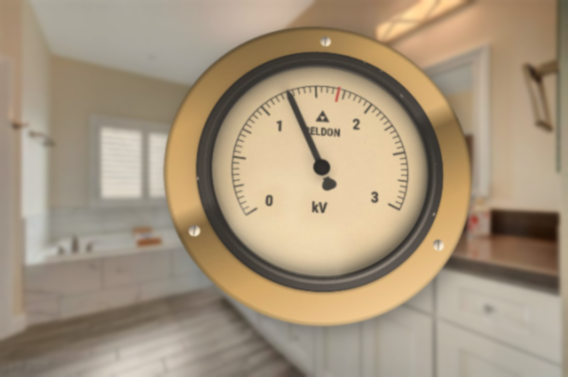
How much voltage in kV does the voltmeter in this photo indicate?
1.25 kV
